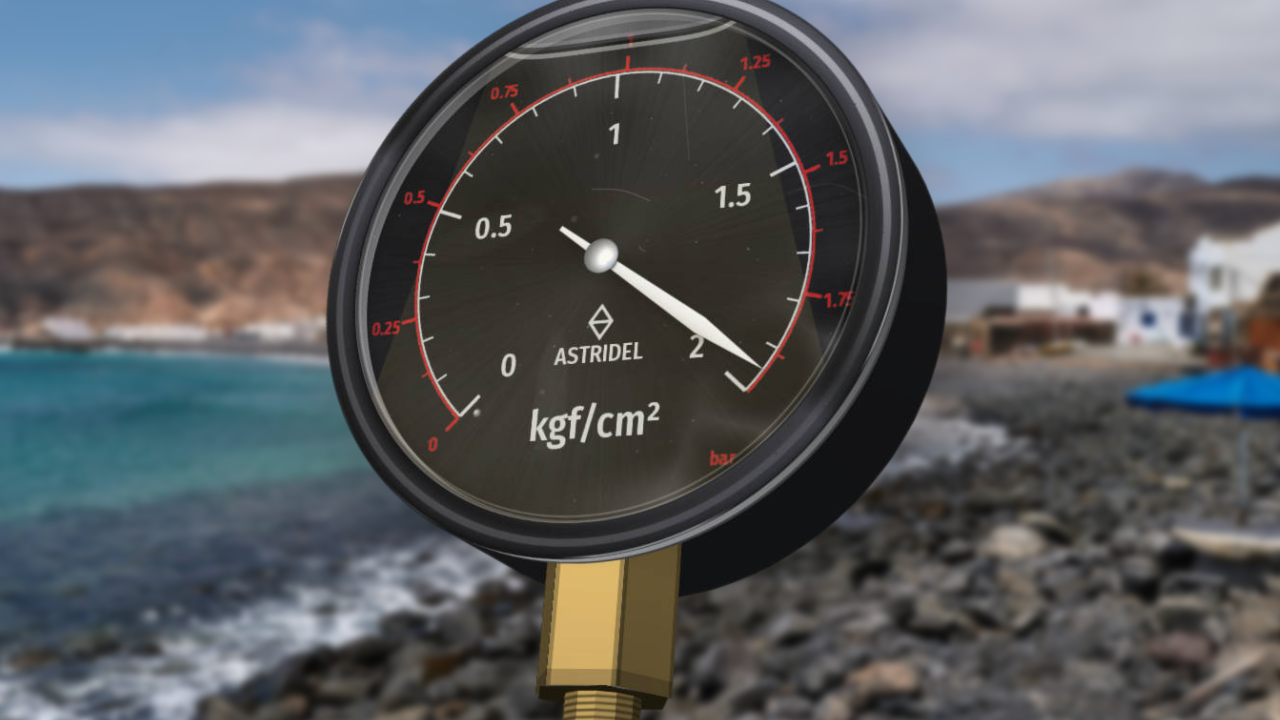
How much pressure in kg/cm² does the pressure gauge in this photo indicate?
1.95 kg/cm²
